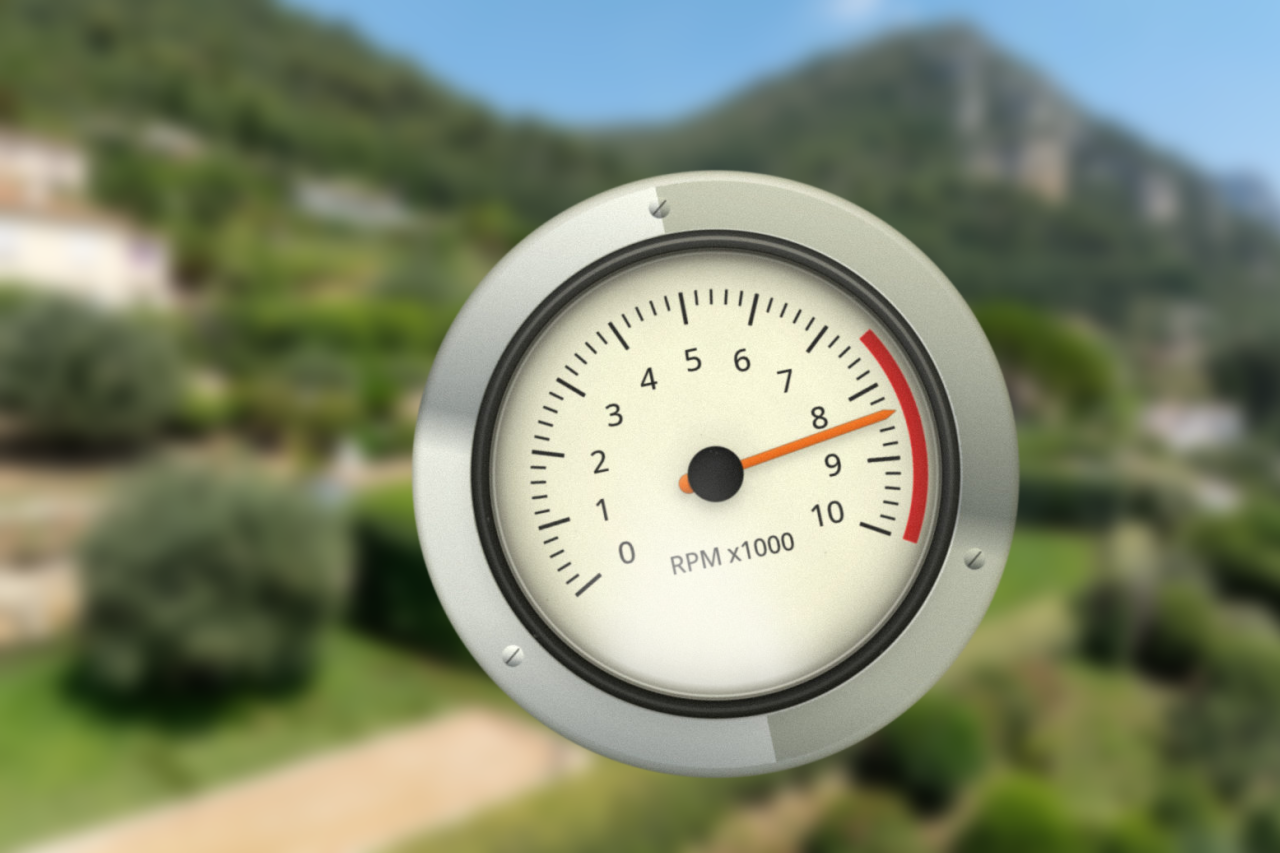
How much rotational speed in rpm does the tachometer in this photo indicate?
8400 rpm
